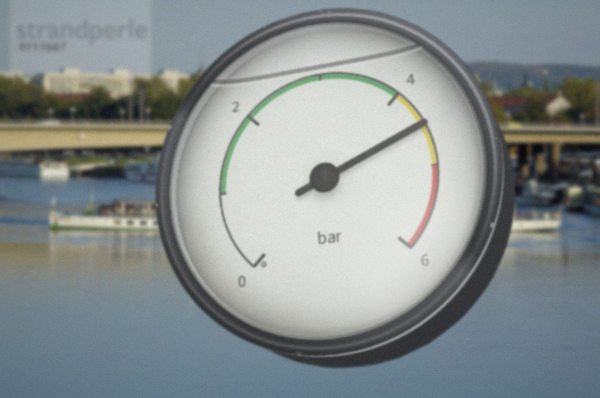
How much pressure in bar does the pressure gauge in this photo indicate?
4.5 bar
